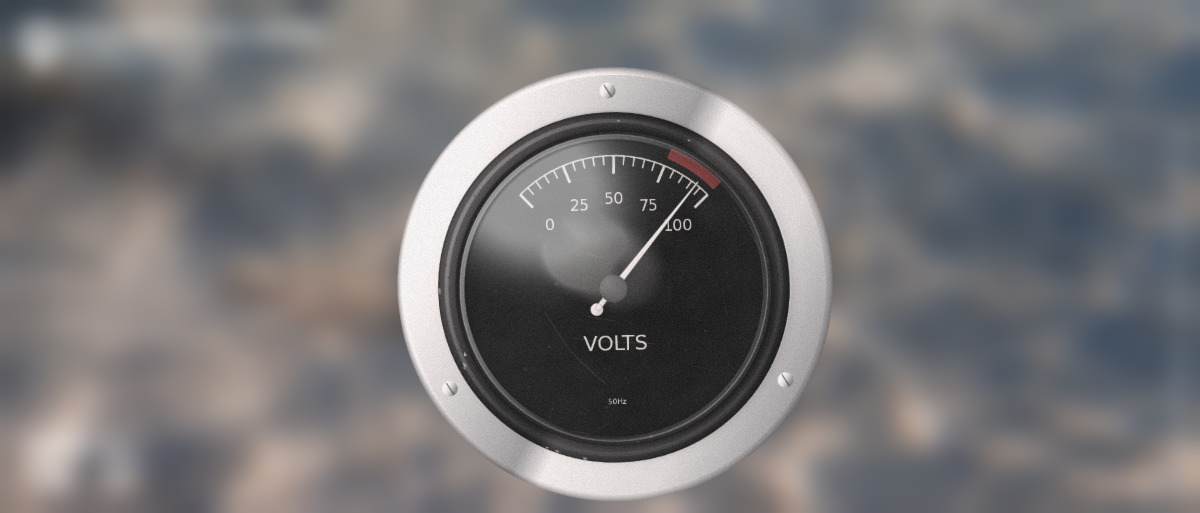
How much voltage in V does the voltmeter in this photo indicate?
92.5 V
